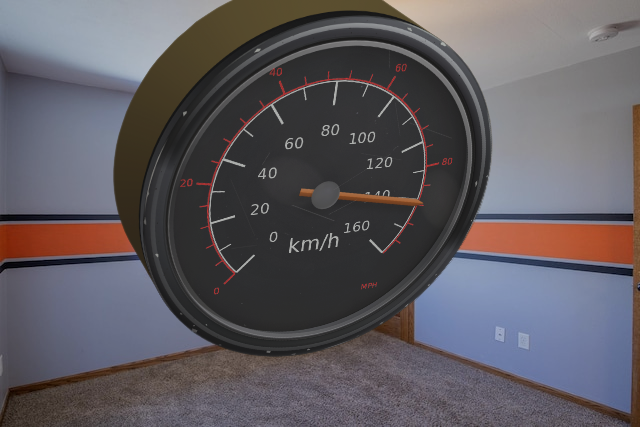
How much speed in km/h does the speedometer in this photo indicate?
140 km/h
